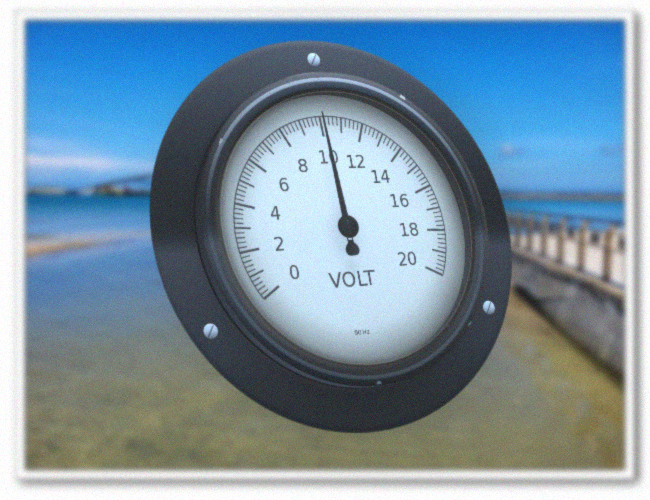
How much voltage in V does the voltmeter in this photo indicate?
10 V
